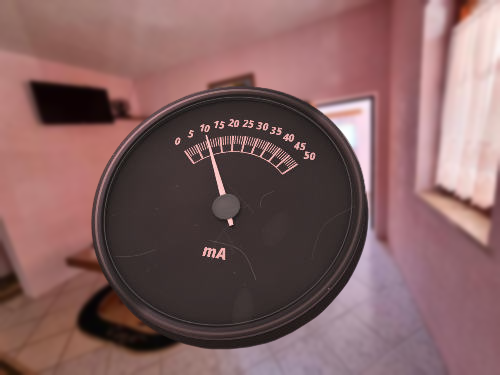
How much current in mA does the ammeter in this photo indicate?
10 mA
